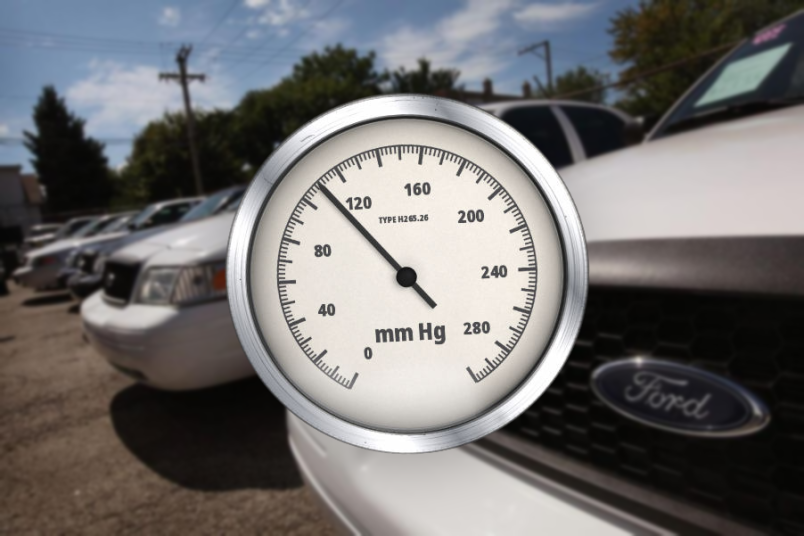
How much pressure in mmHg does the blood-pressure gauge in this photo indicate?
110 mmHg
